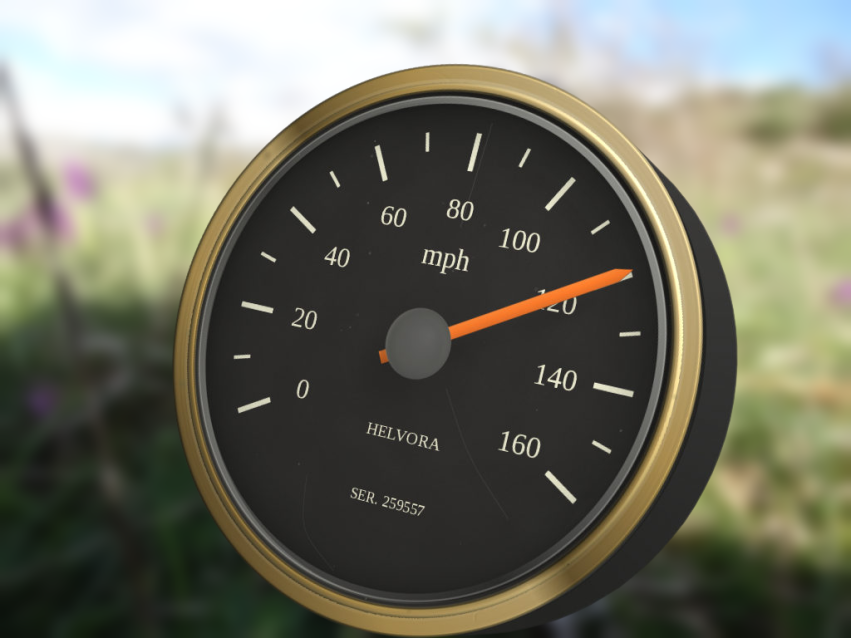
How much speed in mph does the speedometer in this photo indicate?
120 mph
